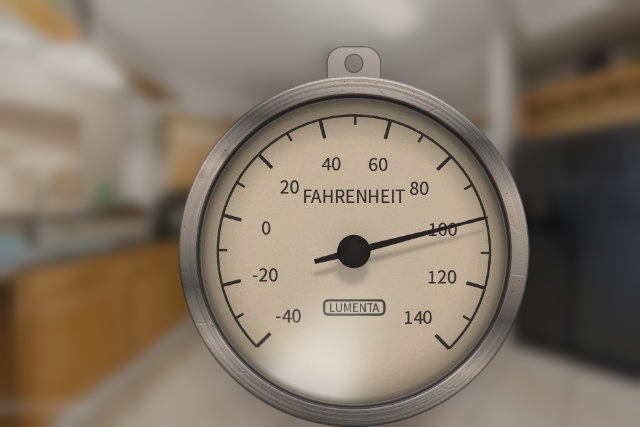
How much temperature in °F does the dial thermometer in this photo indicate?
100 °F
